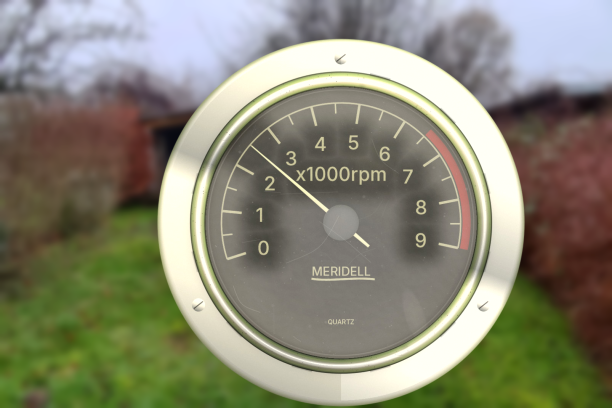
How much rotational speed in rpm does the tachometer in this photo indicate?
2500 rpm
